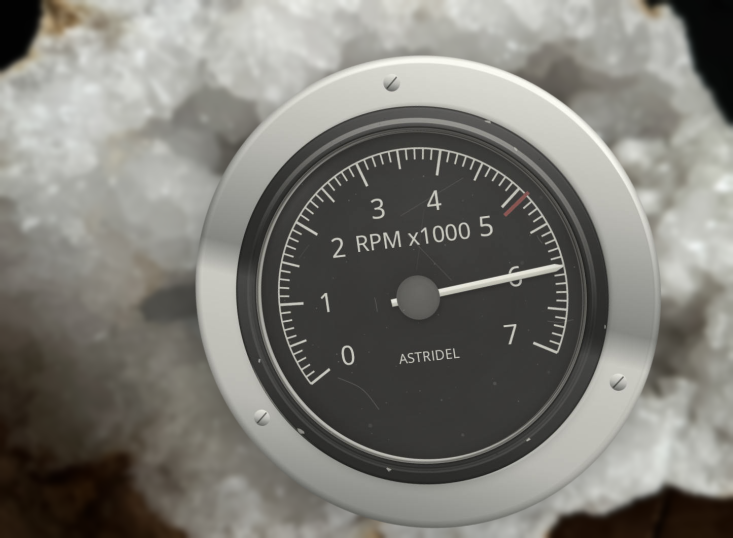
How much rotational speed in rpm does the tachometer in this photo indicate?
6000 rpm
